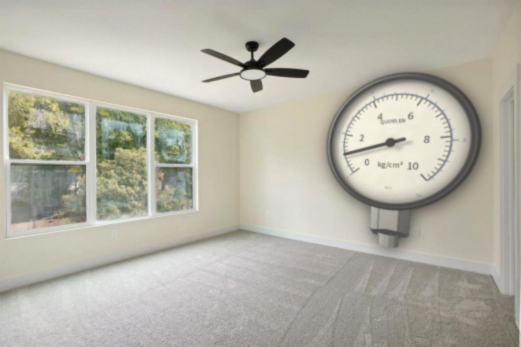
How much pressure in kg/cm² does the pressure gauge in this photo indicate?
1 kg/cm²
